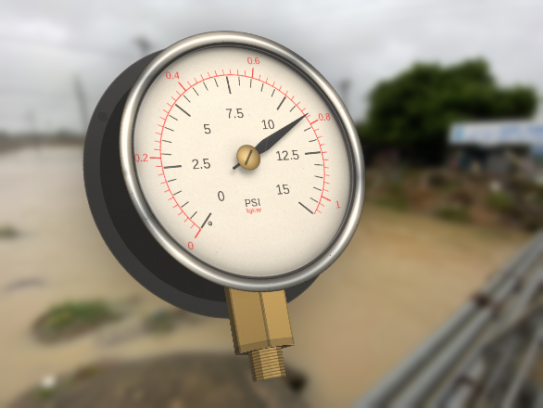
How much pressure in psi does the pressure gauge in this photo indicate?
11 psi
